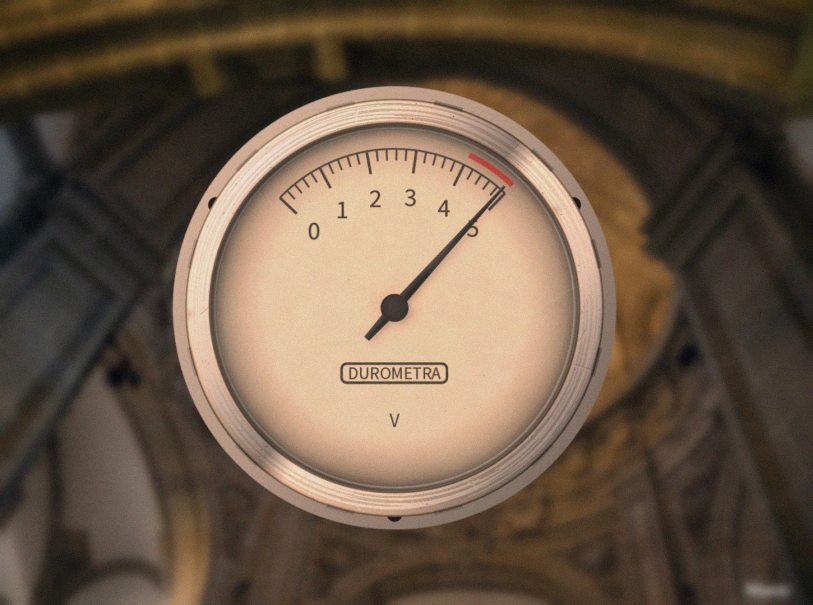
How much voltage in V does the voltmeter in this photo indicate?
4.9 V
